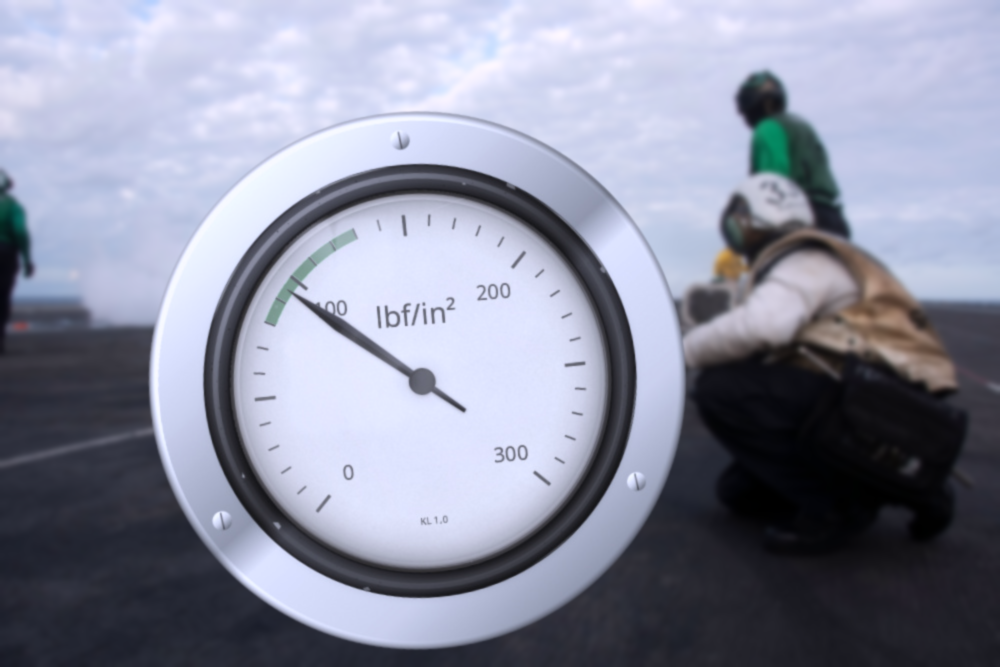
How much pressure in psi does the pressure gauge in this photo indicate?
95 psi
